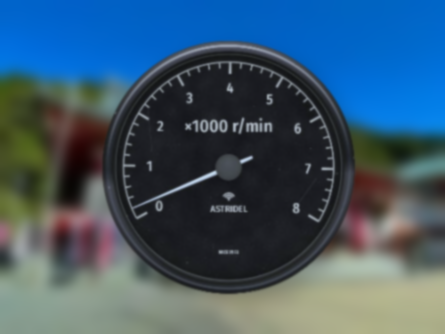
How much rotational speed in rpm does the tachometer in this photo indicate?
200 rpm
